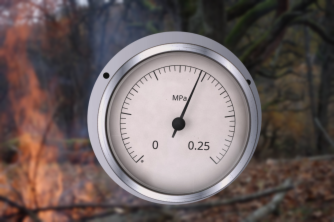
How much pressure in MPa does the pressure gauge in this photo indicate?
0.145 MPa
